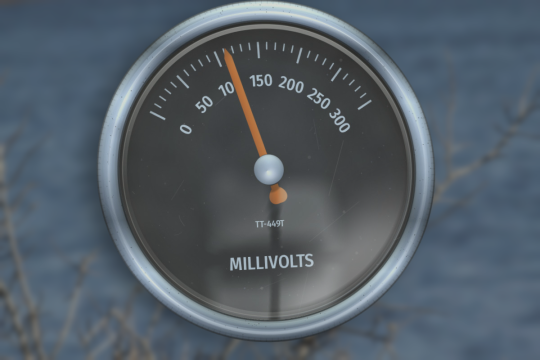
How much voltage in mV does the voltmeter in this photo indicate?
110 mV
